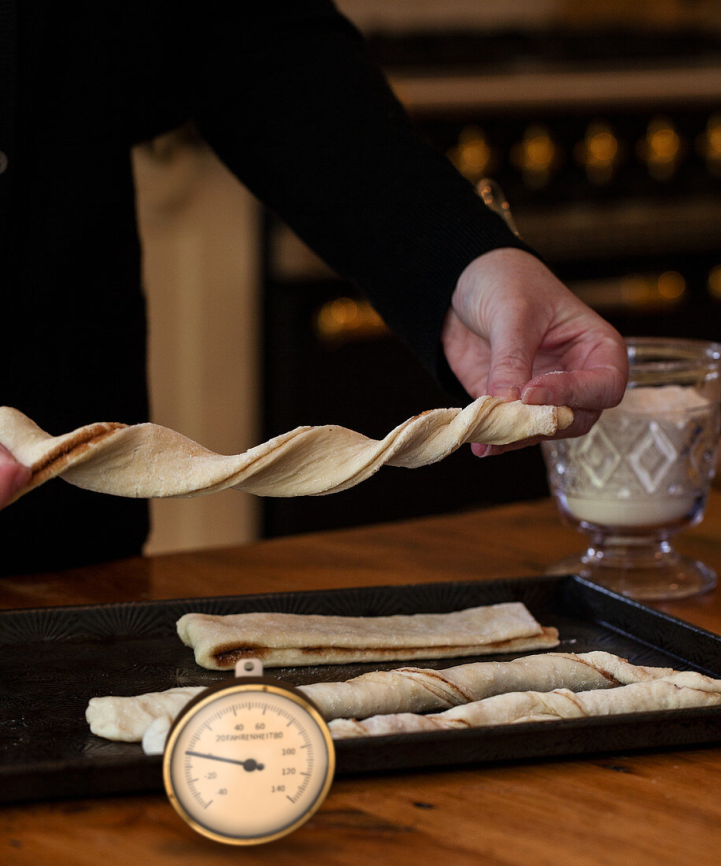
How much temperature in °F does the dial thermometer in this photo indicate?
0 °F
